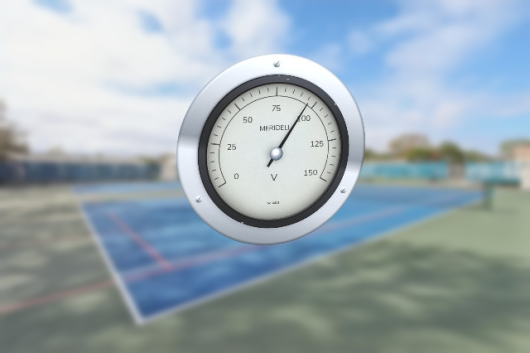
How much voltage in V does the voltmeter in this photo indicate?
95 V
